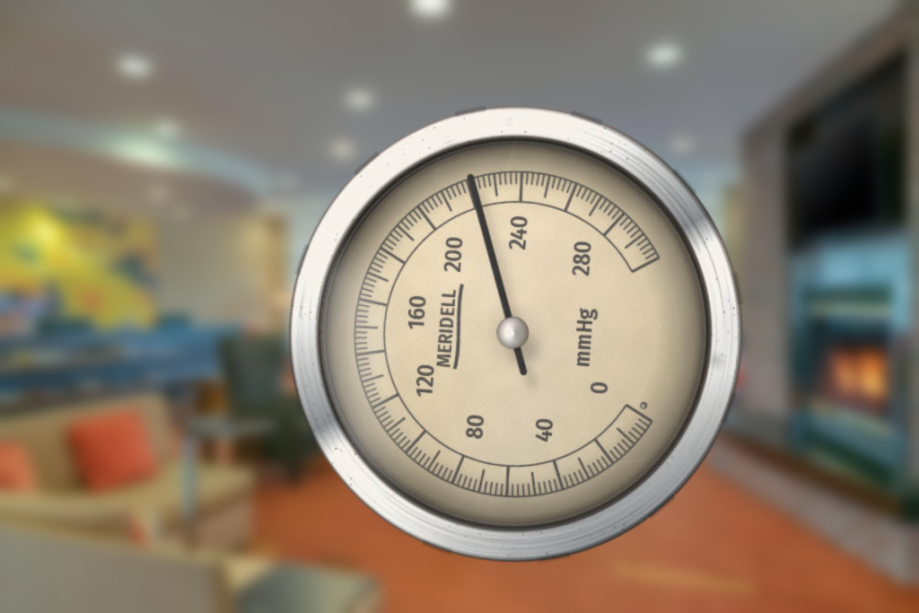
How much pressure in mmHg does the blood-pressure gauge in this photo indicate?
222 mmHg
